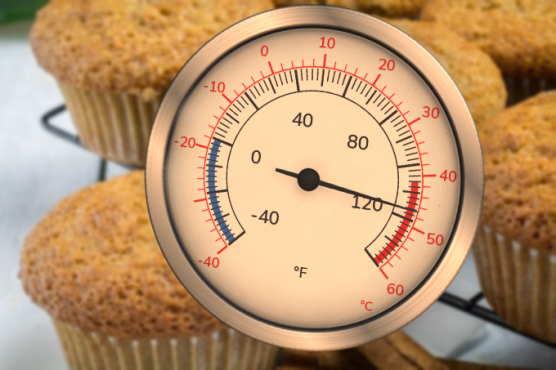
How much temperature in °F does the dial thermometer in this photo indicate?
116 °F
